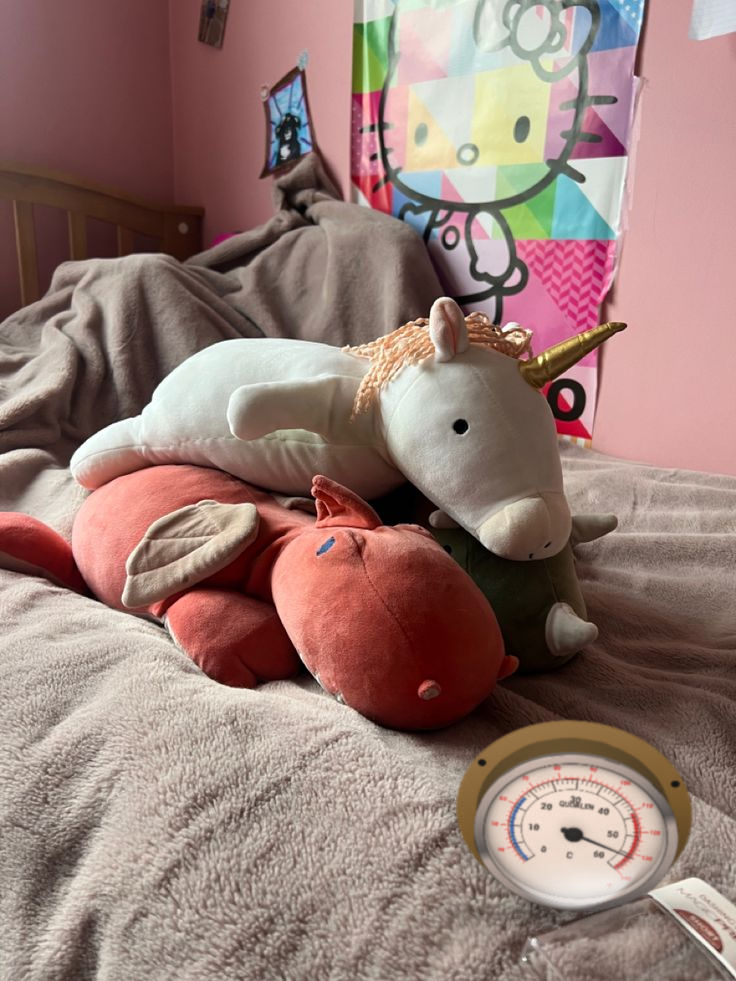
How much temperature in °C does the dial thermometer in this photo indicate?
55 °C
